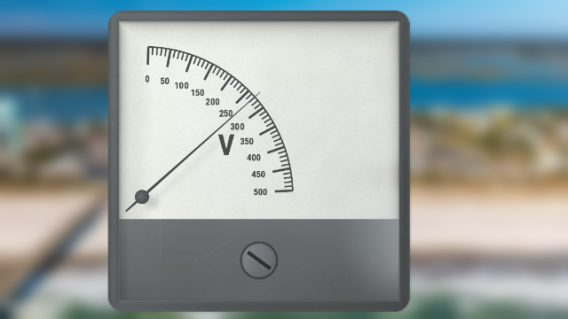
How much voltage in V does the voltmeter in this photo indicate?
270 V
